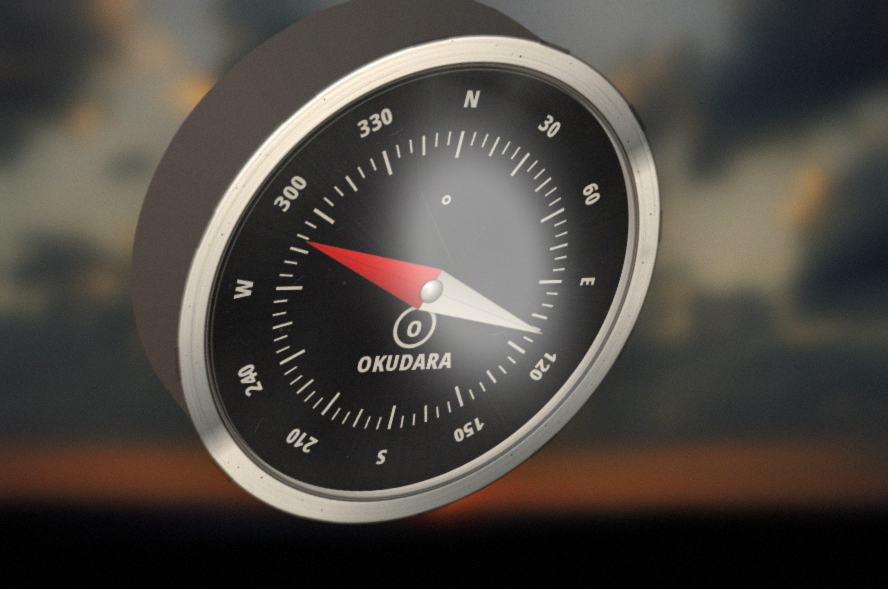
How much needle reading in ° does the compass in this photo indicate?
290 °
